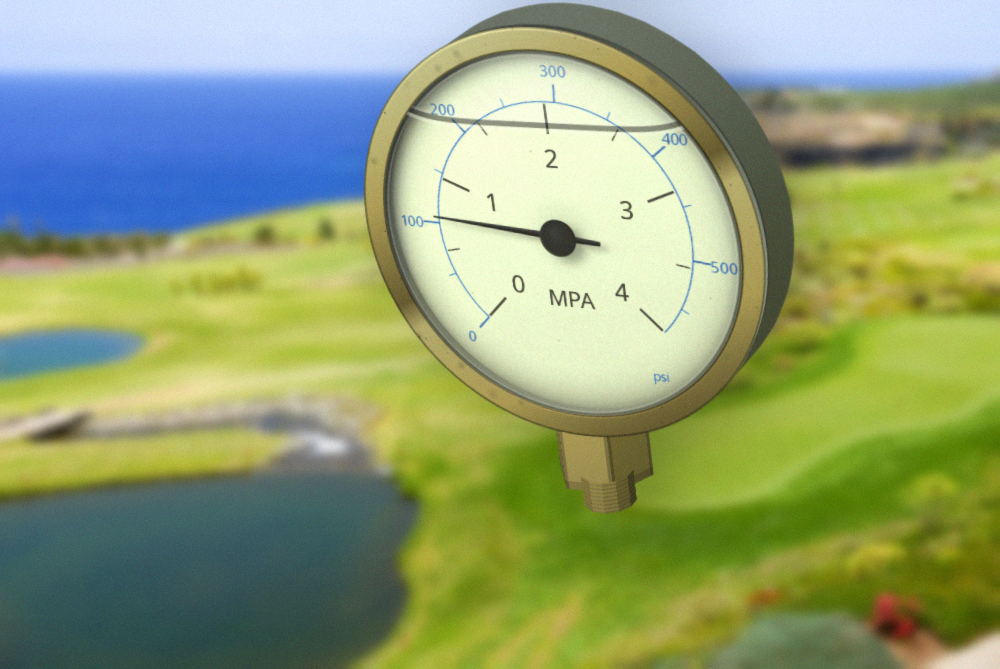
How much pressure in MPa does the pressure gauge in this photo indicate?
0.75 MPa
